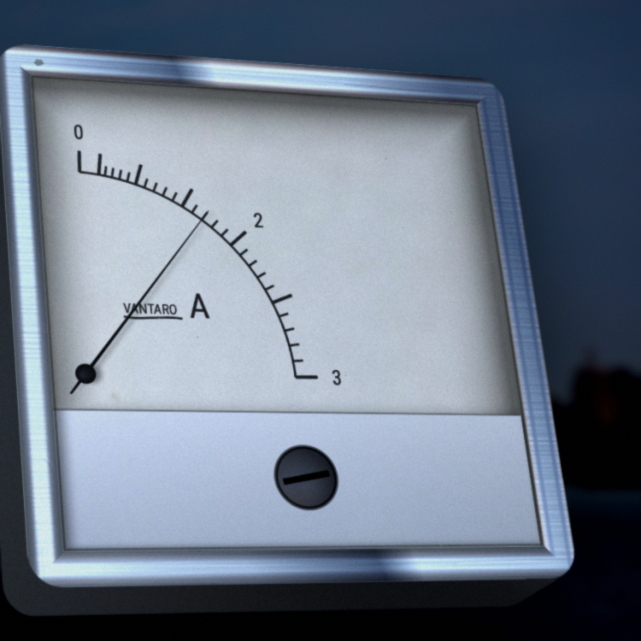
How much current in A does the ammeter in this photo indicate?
1.7 A
